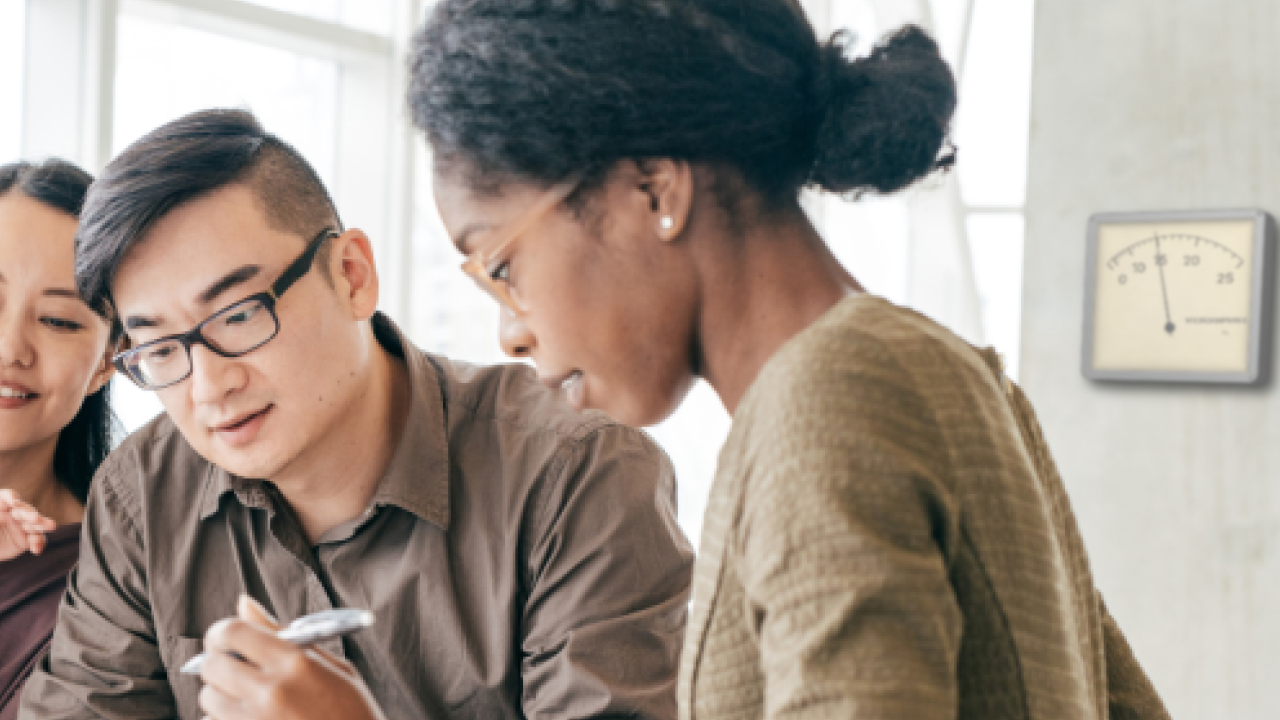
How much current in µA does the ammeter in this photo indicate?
15 µA
